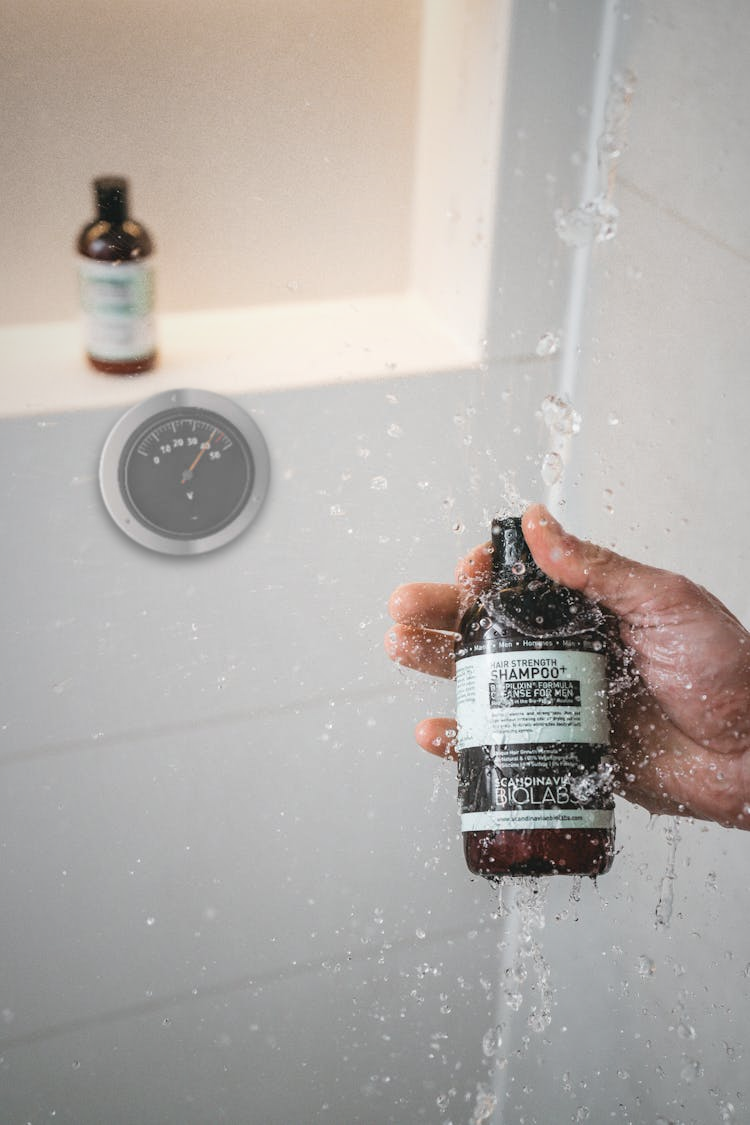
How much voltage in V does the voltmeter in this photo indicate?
40 V
